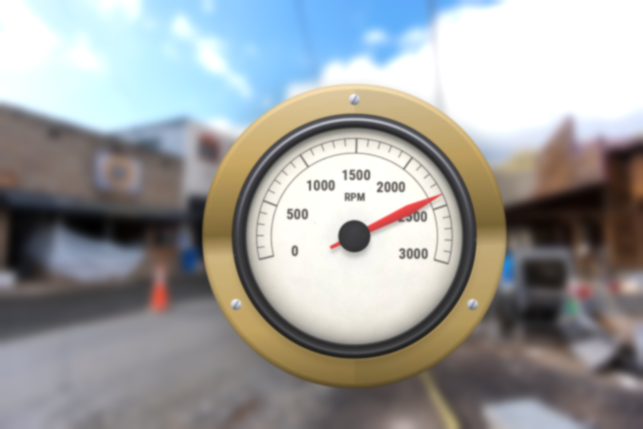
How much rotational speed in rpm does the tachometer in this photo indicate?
2400 rpm
